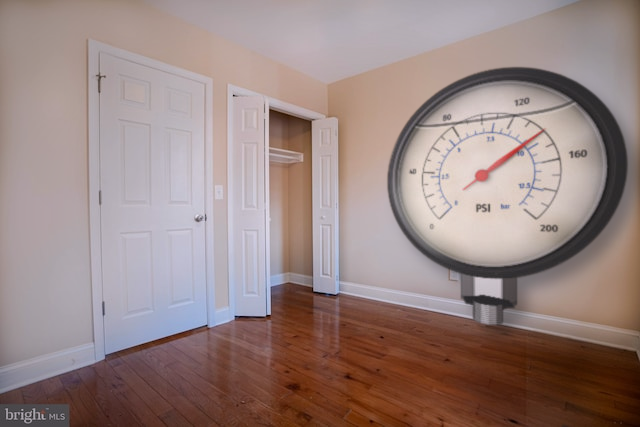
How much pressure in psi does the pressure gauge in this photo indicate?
140 psi
